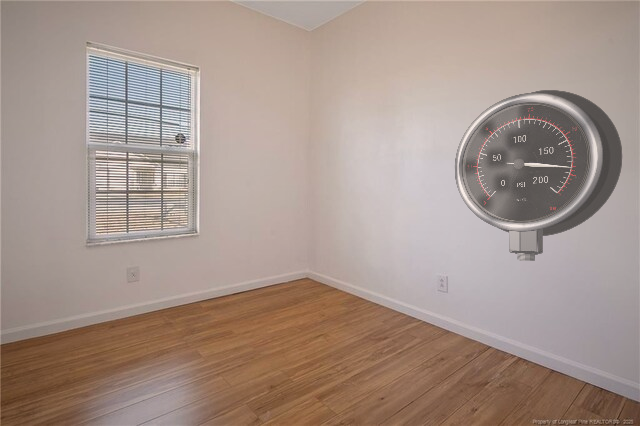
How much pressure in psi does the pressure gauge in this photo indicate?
175 psi
